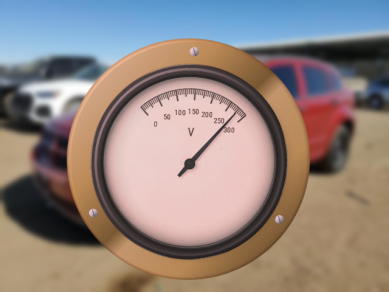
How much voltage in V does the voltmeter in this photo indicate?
275 V
